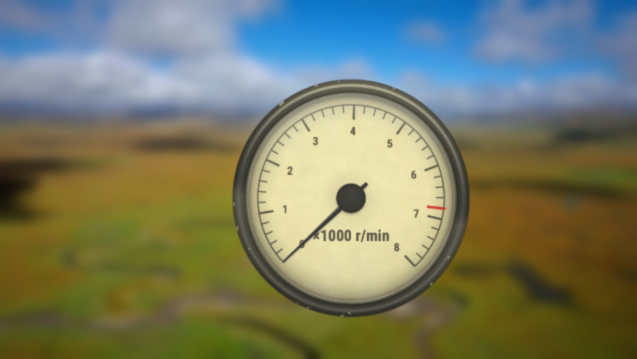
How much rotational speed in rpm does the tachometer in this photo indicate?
0 rpm
